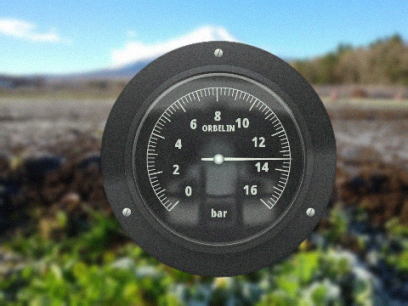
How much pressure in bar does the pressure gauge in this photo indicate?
13.4 bar
